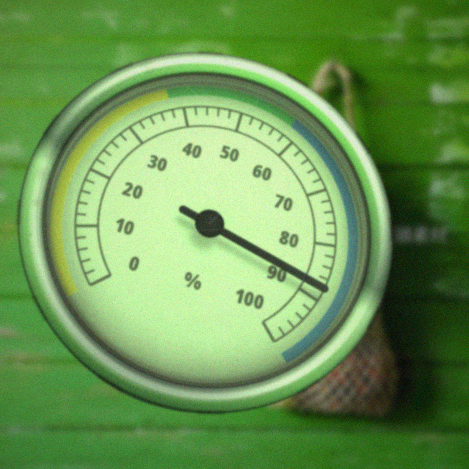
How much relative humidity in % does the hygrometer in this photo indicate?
88 %
